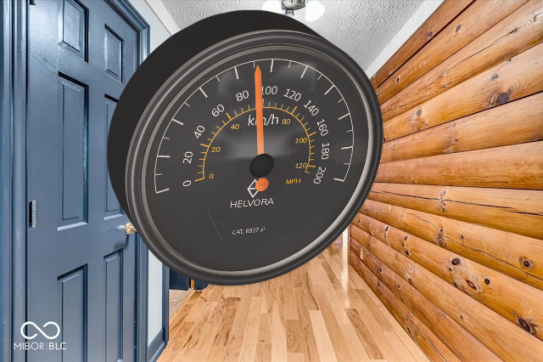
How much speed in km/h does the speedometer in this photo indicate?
90 km/h
